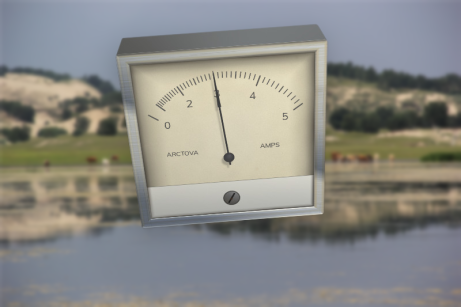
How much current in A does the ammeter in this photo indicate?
3 A
